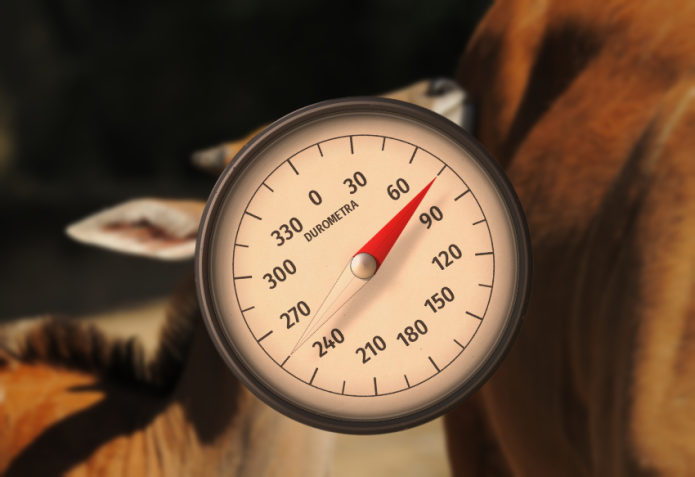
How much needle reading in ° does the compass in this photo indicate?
75 °
